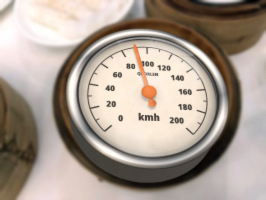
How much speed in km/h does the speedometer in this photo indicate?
90 km/h
